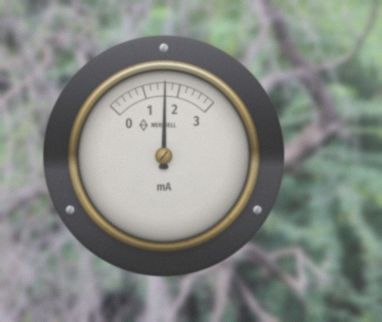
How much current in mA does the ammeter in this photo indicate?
1.6 mA
